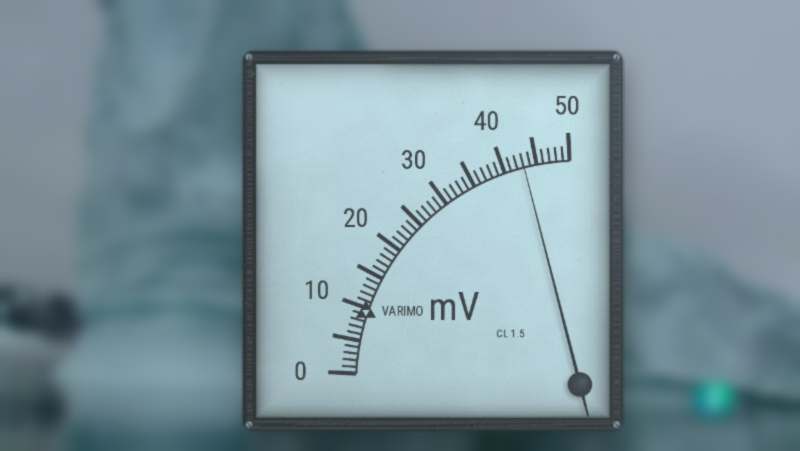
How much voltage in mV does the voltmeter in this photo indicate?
43 mV
